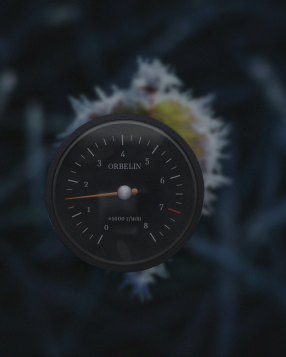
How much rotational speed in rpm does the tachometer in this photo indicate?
1500 rpm
